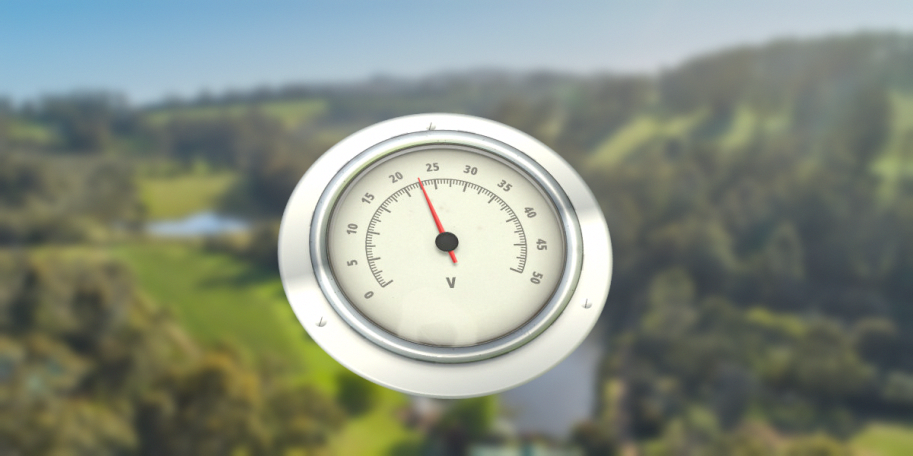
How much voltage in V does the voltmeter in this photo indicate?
22.5 V
